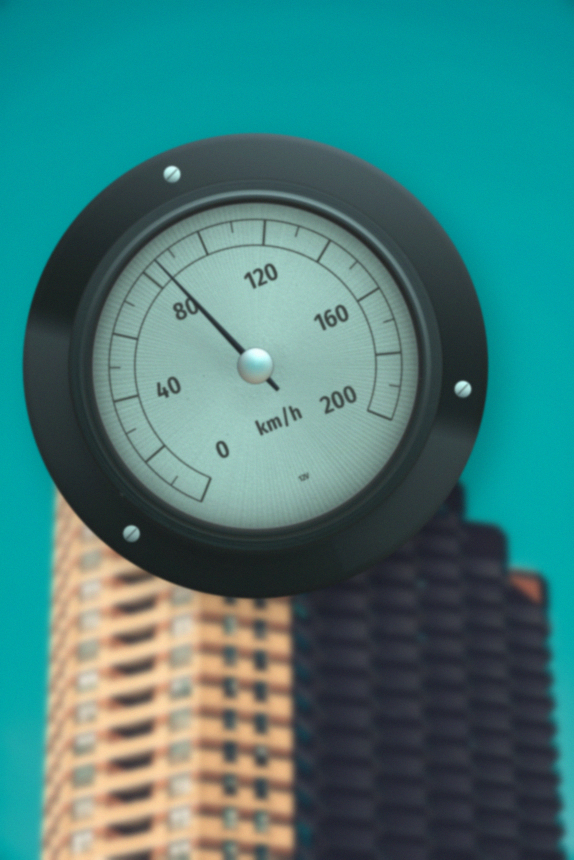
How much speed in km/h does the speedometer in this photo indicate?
85 km/h
